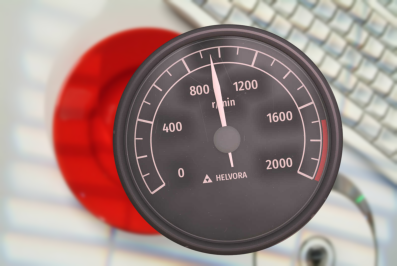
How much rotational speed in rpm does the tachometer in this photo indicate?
950 rpm
